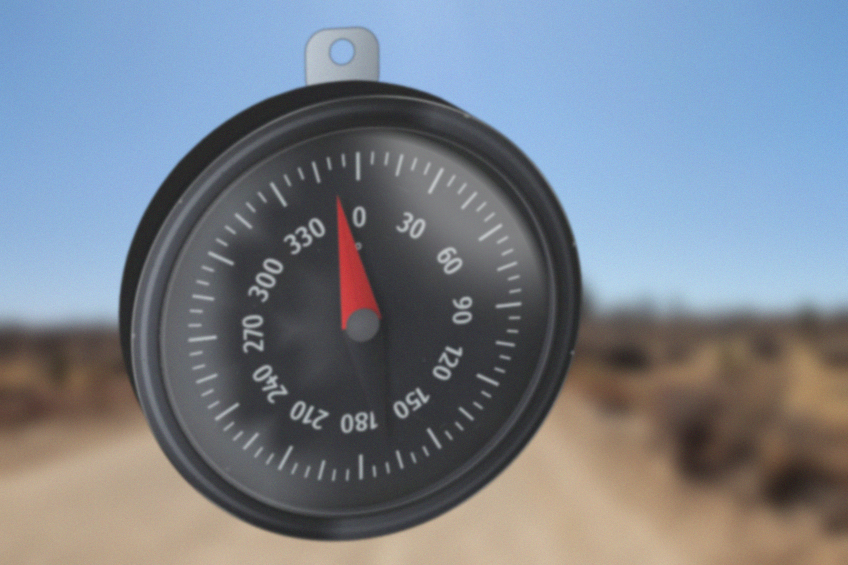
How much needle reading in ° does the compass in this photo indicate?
350 °
